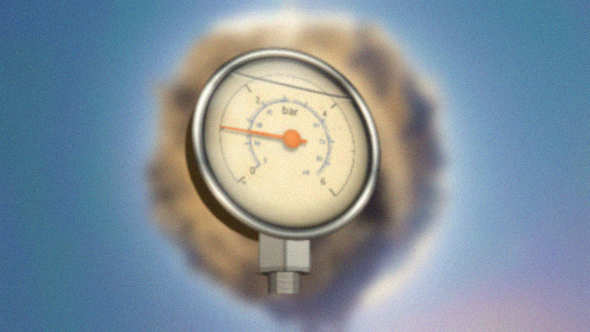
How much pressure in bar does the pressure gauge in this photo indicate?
1 bar
